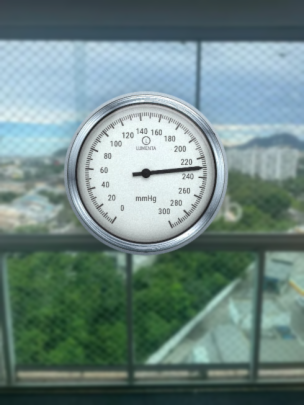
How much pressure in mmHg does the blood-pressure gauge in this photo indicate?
230 mmHg
